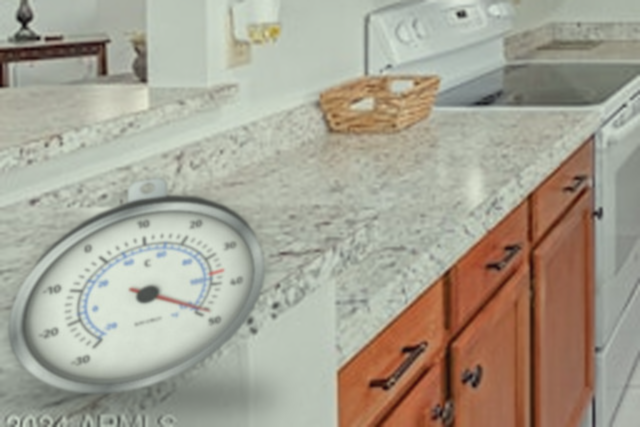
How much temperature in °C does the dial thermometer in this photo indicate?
48 °C
